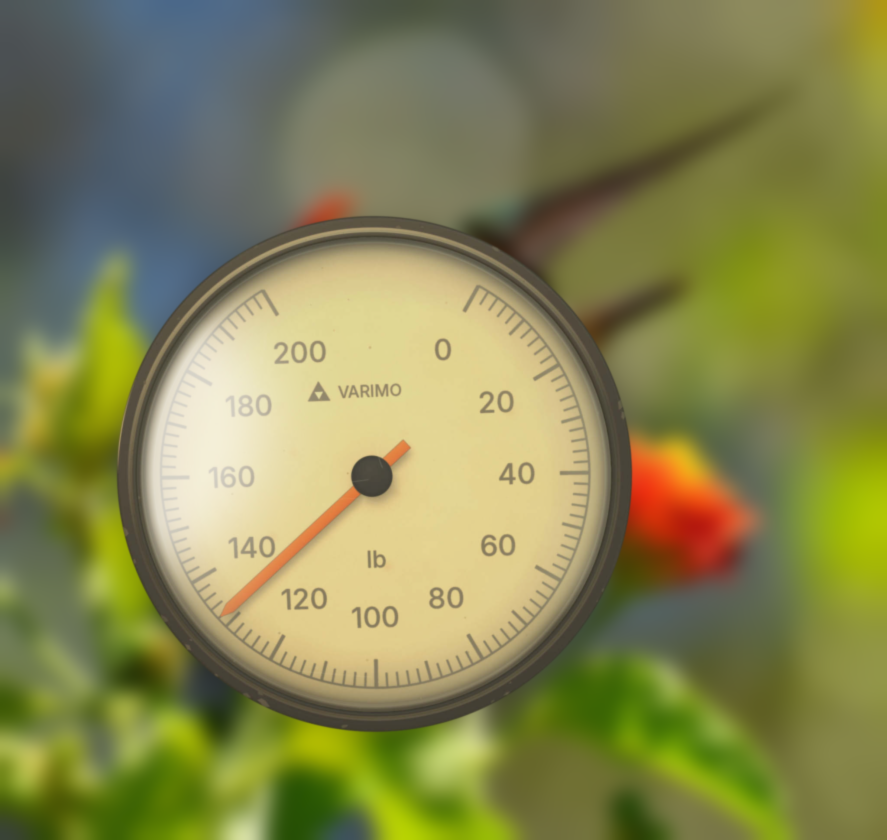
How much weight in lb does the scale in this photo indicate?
132 lb
